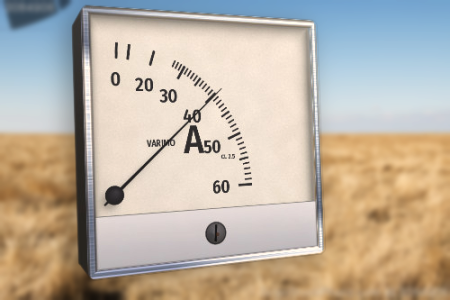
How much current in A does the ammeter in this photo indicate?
40 A
